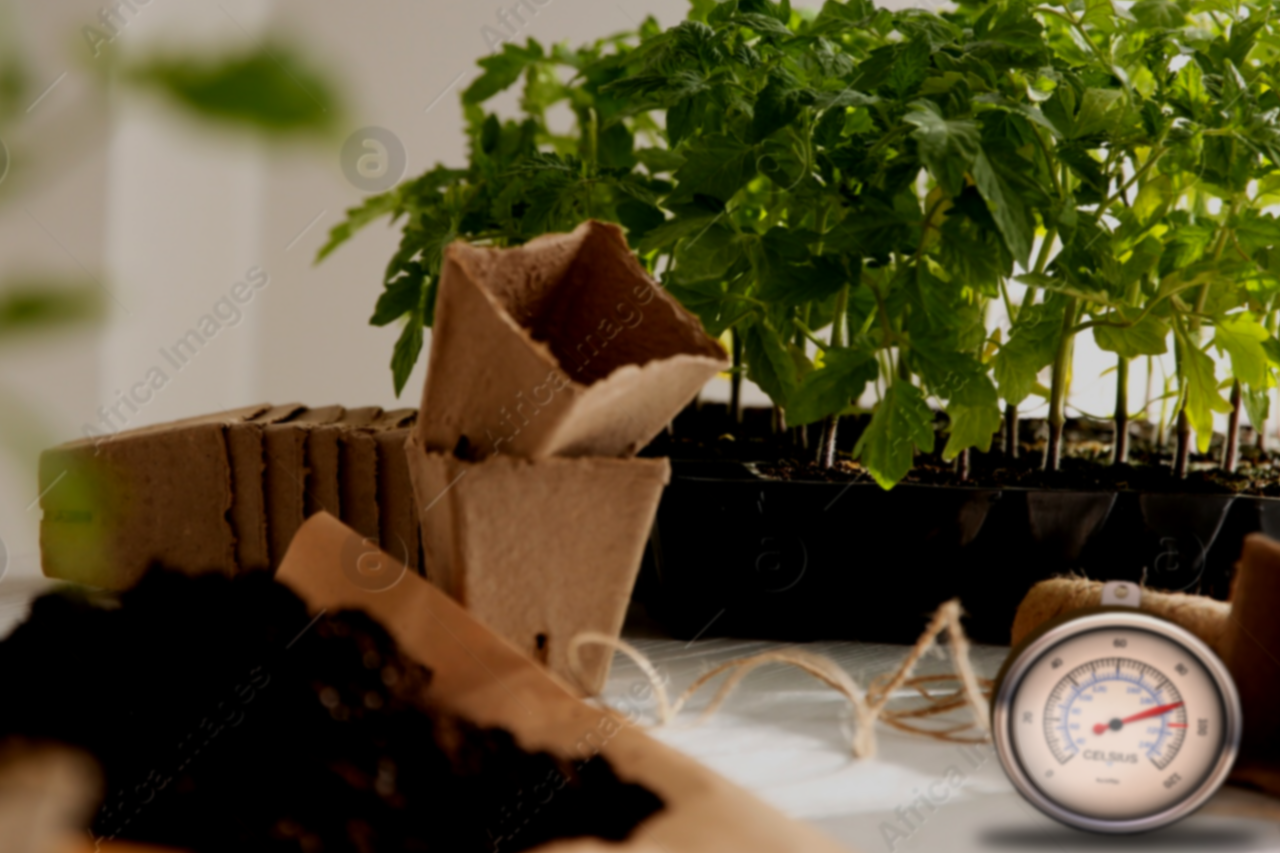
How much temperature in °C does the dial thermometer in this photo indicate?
90 °C
